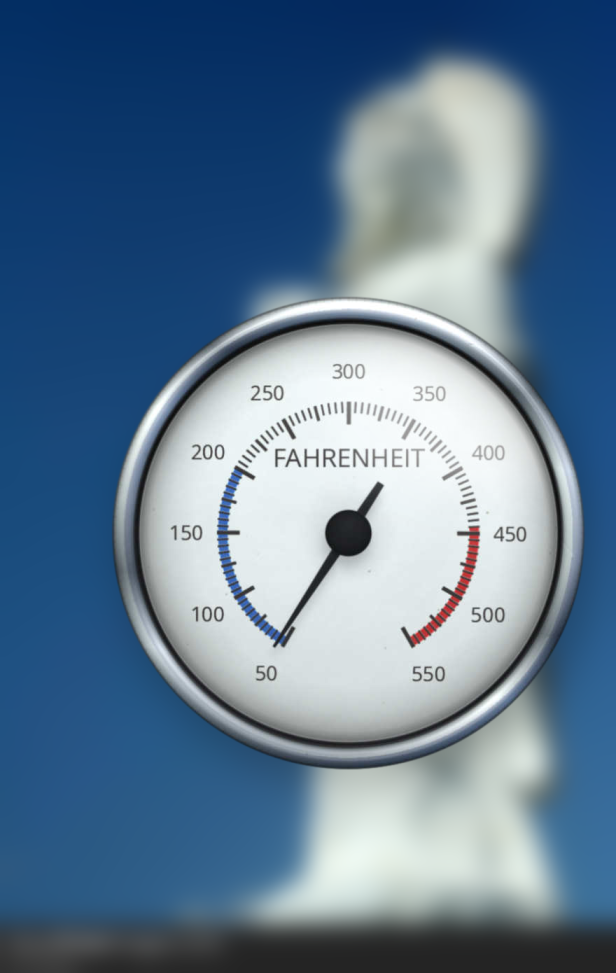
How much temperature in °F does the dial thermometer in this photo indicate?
55 °F
